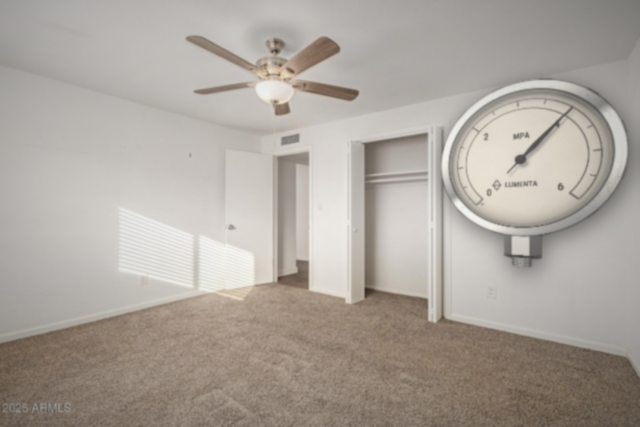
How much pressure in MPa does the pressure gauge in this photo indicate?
4 MPa
